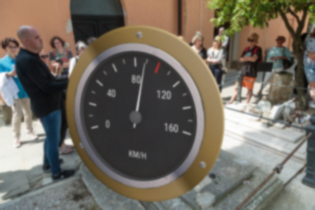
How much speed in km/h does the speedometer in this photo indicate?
90 km/h
